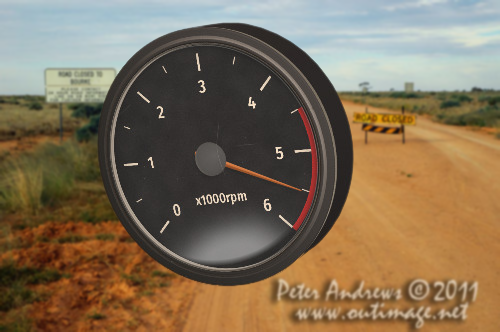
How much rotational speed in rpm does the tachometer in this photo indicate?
5500 rpm
